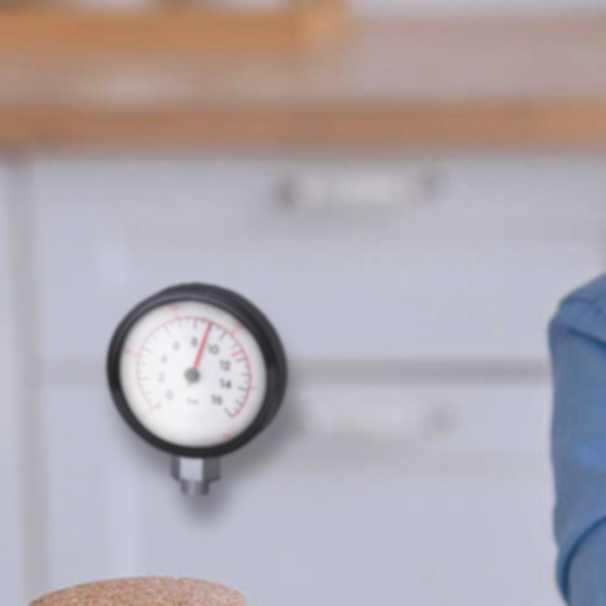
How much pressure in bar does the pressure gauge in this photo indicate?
9 bar
